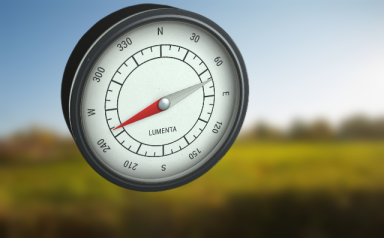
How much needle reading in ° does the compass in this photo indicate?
250 °
